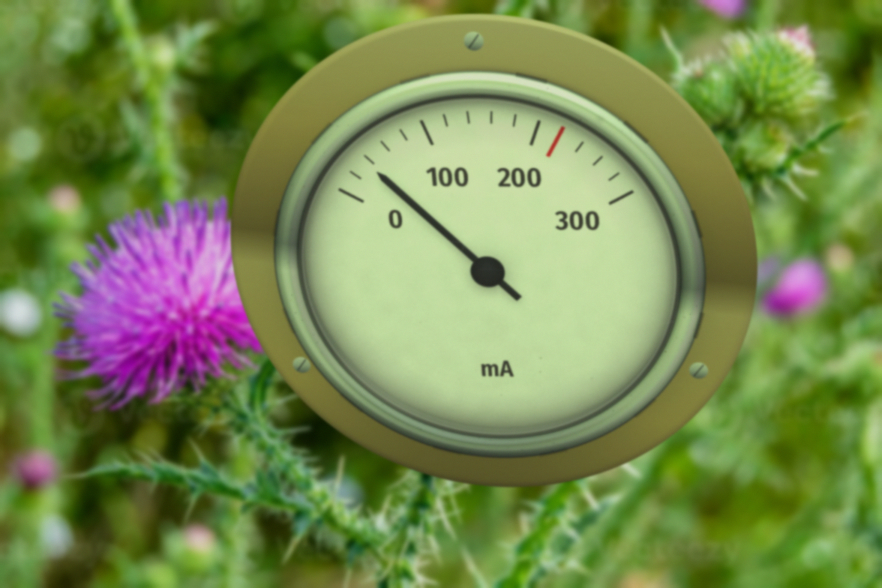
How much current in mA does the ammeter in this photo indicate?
40 mA
